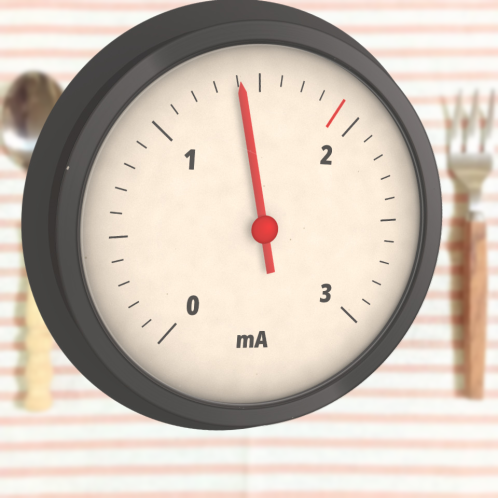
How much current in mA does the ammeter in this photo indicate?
1.4 mA
